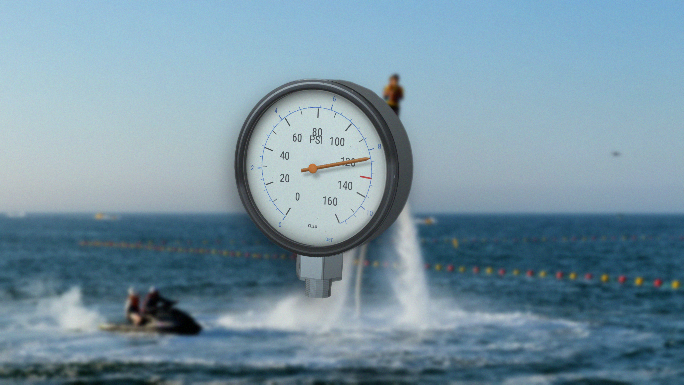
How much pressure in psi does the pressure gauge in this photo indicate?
120 psi
